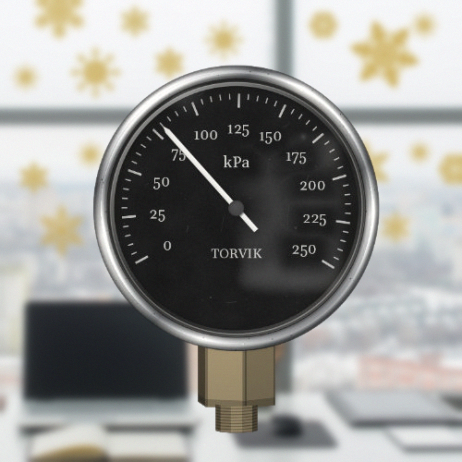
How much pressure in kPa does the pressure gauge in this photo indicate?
80 kPa
